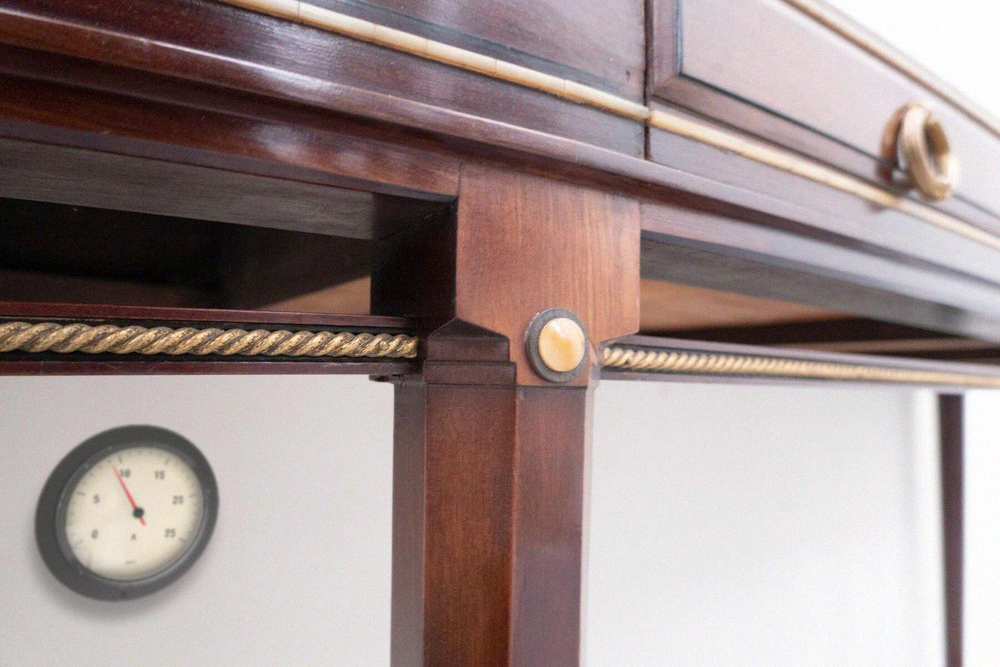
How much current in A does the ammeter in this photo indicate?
9 A
